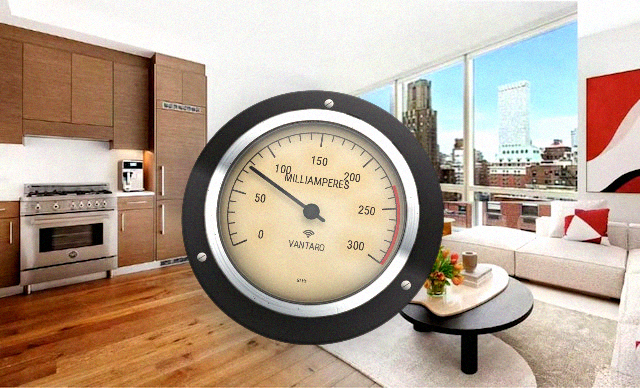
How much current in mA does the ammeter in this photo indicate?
75 mA
